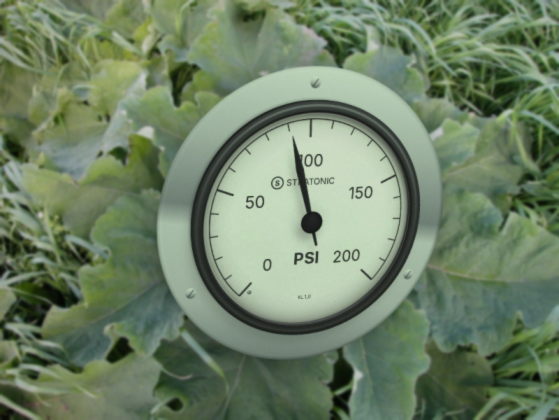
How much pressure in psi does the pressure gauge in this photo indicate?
90 psi
